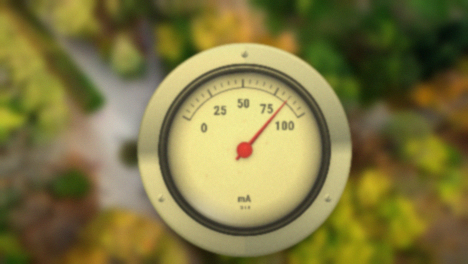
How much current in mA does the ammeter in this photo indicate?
85 mA
